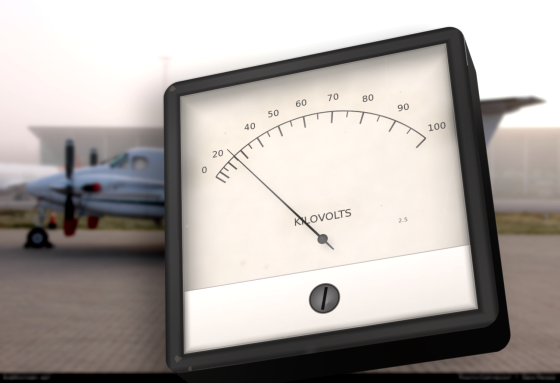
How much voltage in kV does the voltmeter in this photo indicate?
25 kV
